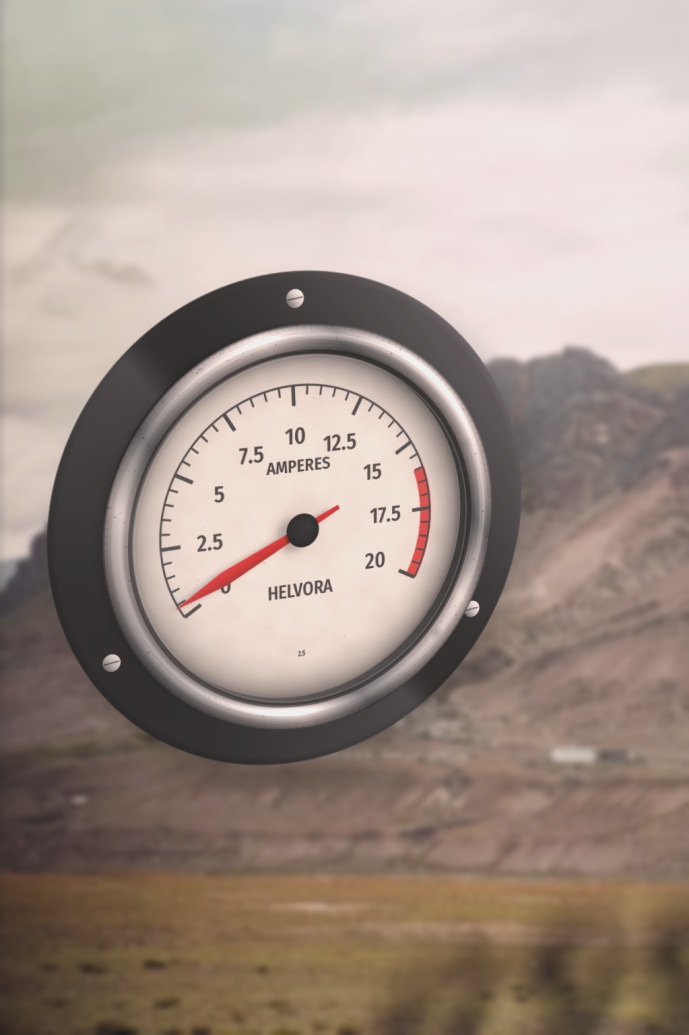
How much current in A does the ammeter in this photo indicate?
0.5 A
